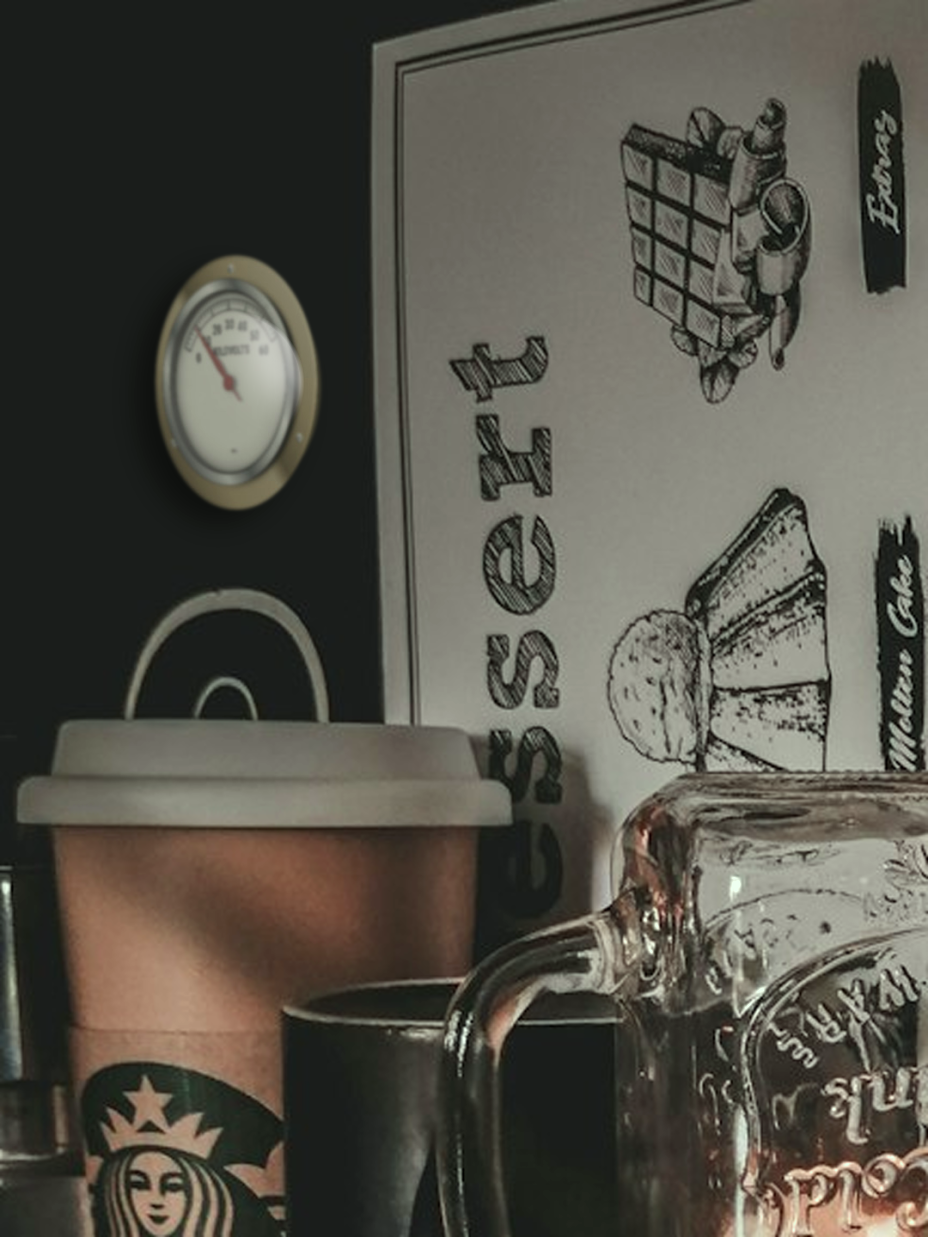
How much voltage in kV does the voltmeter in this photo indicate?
10 kV
